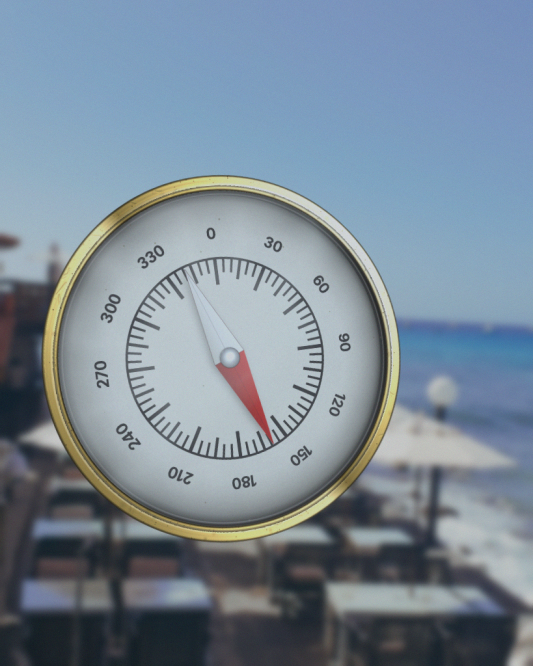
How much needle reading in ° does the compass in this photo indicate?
160 °
